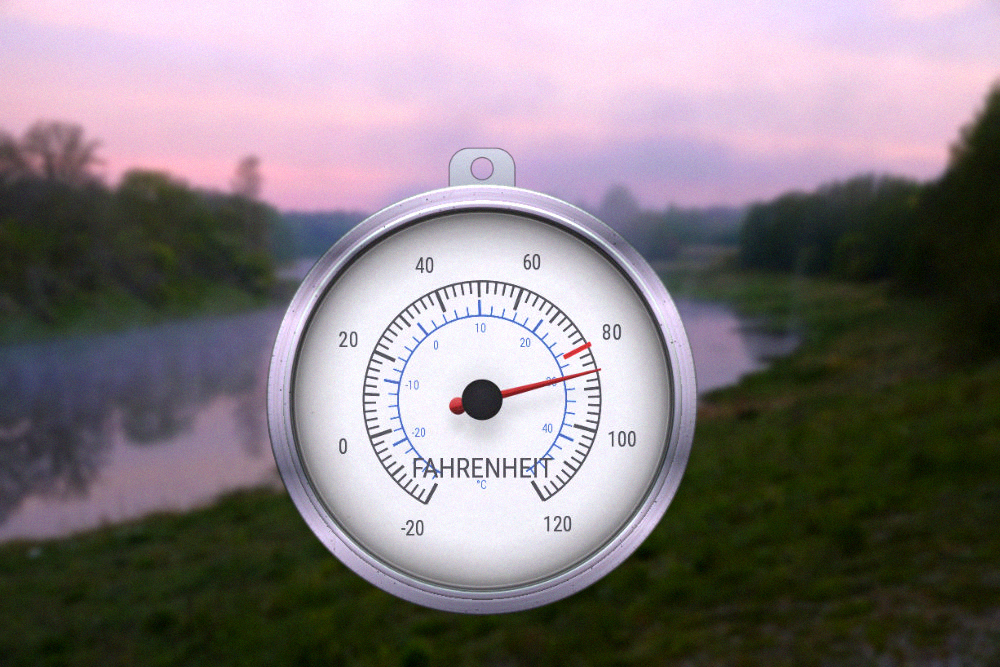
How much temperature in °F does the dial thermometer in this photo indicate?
86 °F
